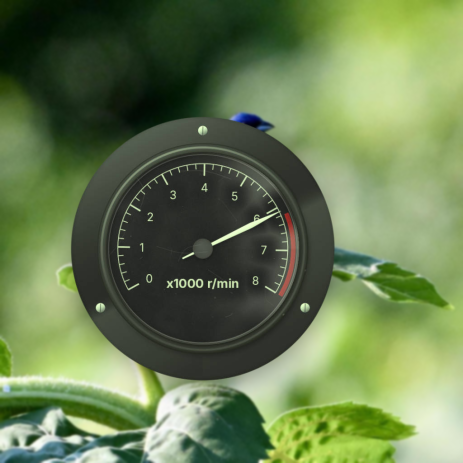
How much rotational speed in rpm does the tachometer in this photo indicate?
6100 rpm
